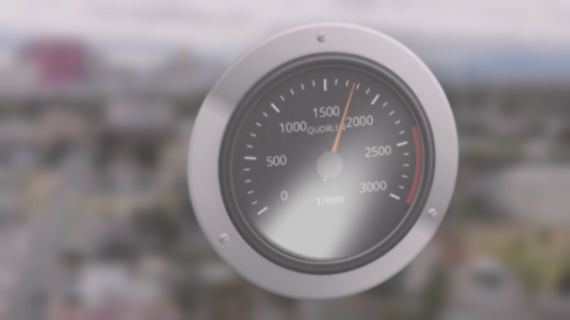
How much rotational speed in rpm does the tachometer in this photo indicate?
1750 rpm
